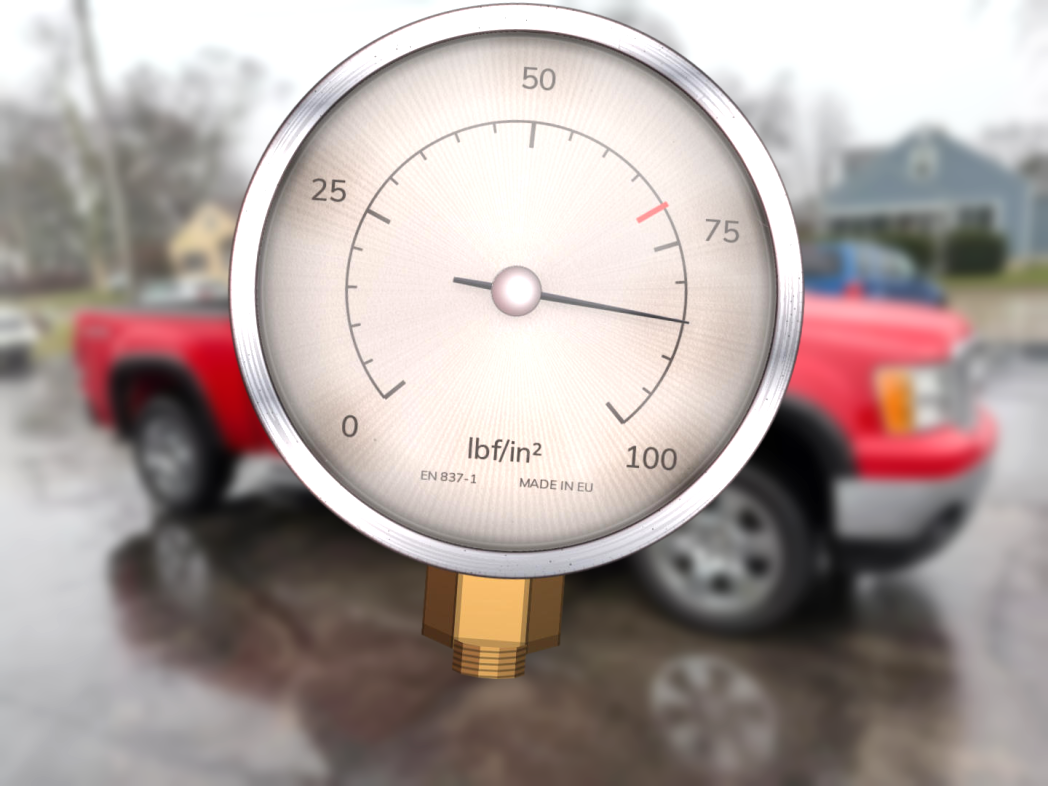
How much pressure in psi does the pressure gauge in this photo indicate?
85 psi
